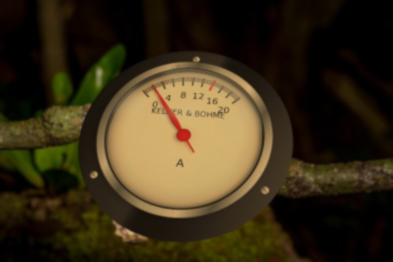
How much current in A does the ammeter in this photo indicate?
2 A
